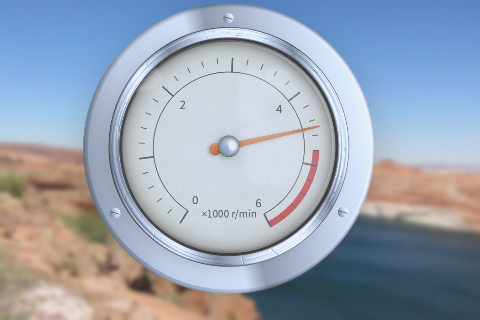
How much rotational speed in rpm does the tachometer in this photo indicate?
4500 rpm
